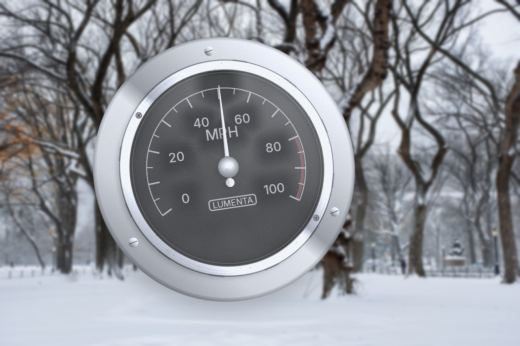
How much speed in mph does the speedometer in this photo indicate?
50 mph
